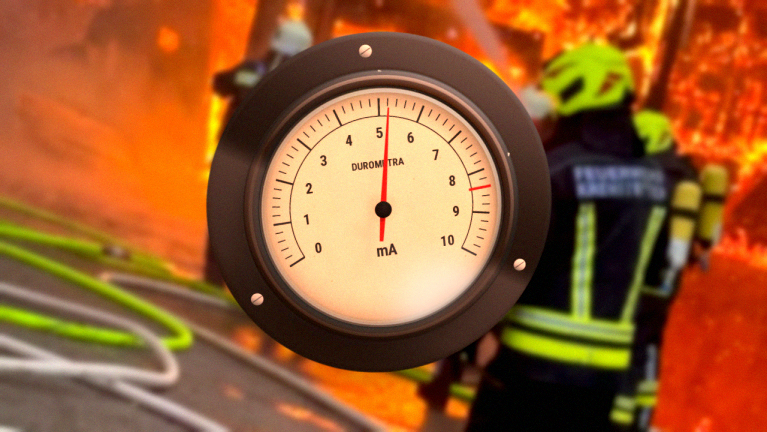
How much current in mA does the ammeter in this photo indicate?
5.2 mA
